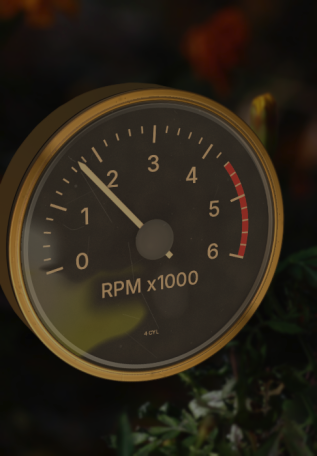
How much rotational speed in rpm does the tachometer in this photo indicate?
1700 rpm
